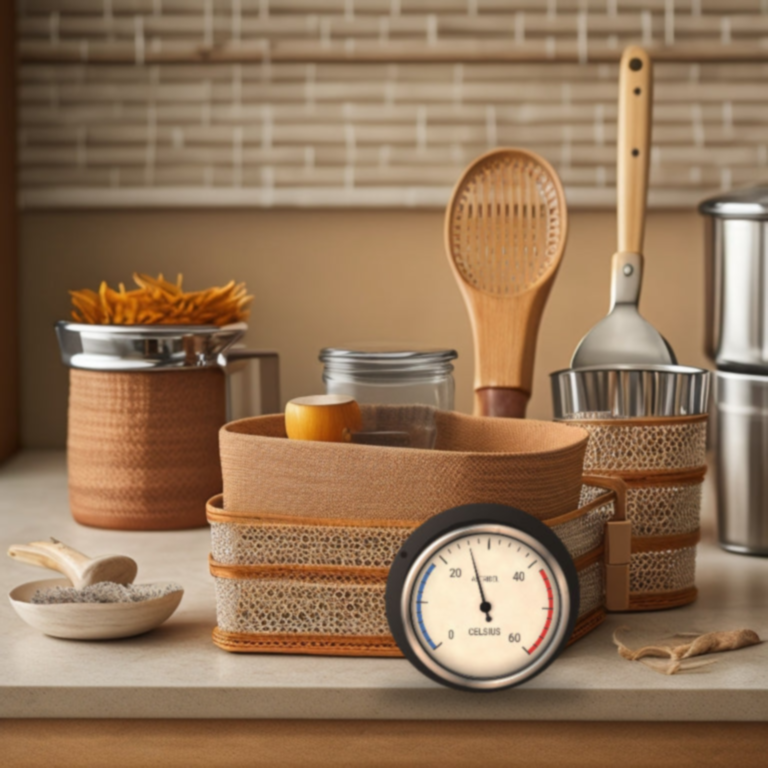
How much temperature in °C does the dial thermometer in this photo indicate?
26 °C
